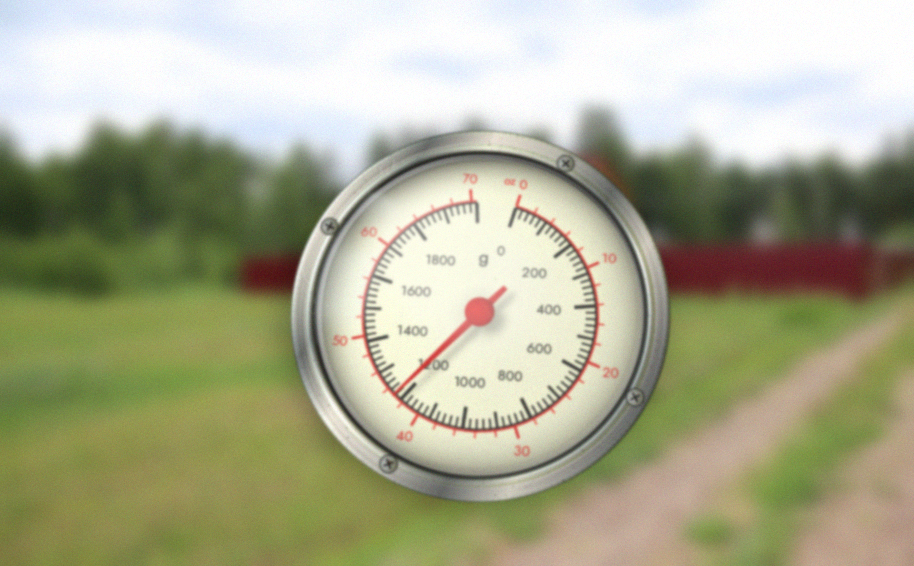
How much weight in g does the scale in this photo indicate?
1220 g
